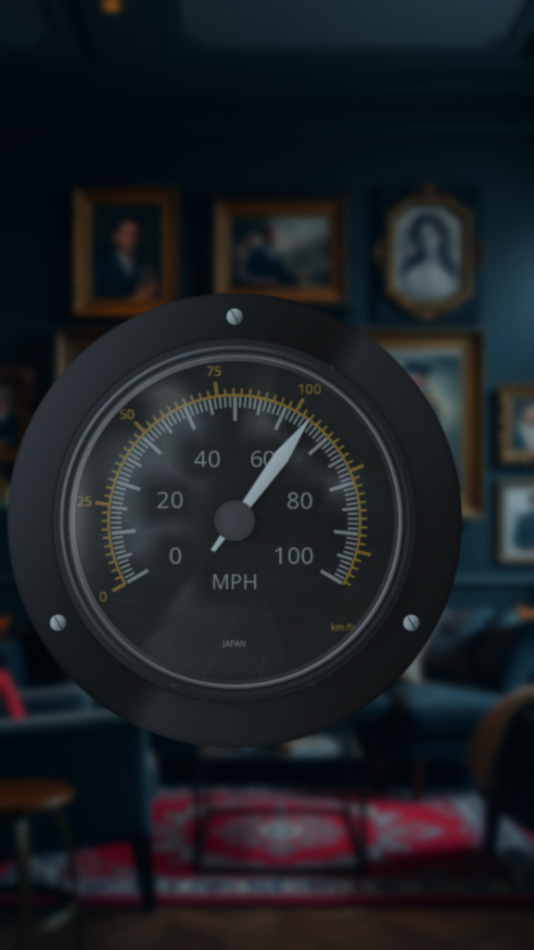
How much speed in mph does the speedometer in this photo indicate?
65 mph
